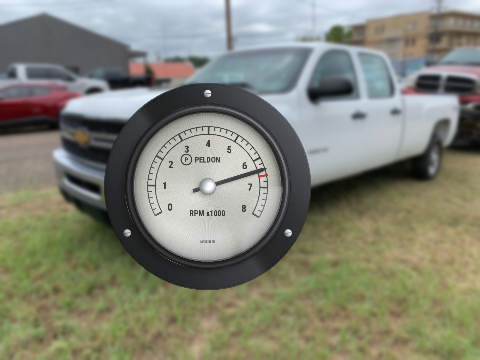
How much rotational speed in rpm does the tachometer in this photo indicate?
6400 rpm
